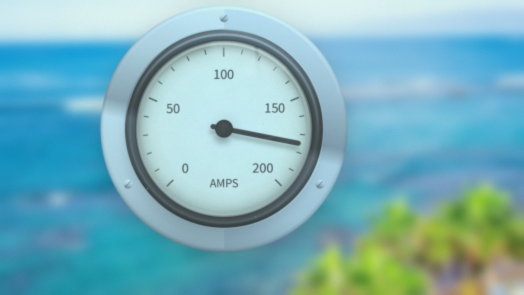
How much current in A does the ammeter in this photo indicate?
175 A
